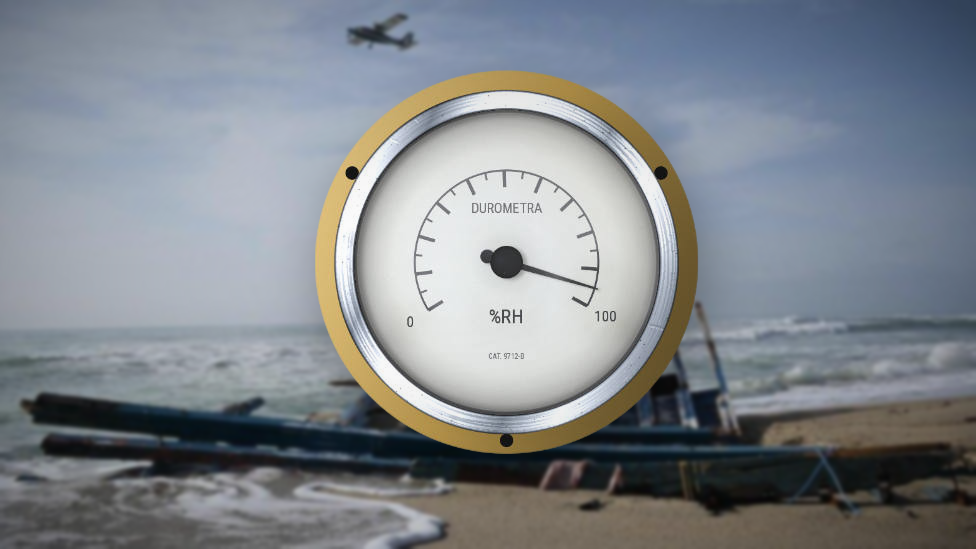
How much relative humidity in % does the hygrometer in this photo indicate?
95 %
